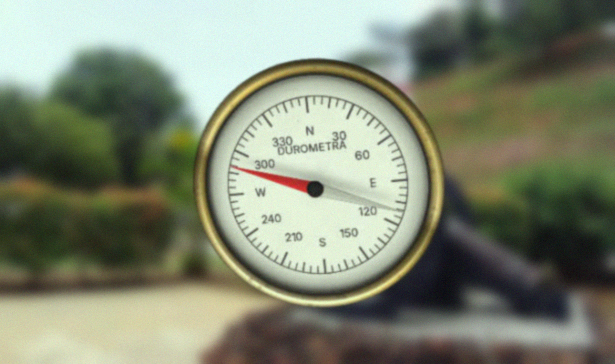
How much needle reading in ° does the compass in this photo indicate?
290 °
